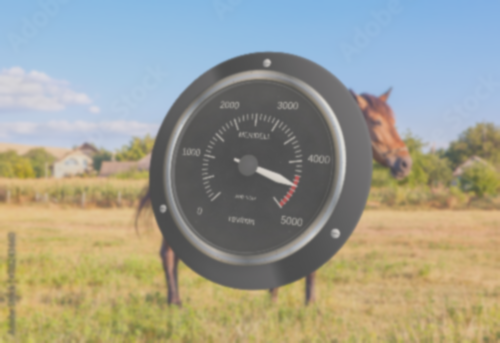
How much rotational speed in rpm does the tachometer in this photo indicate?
4500 rpm
